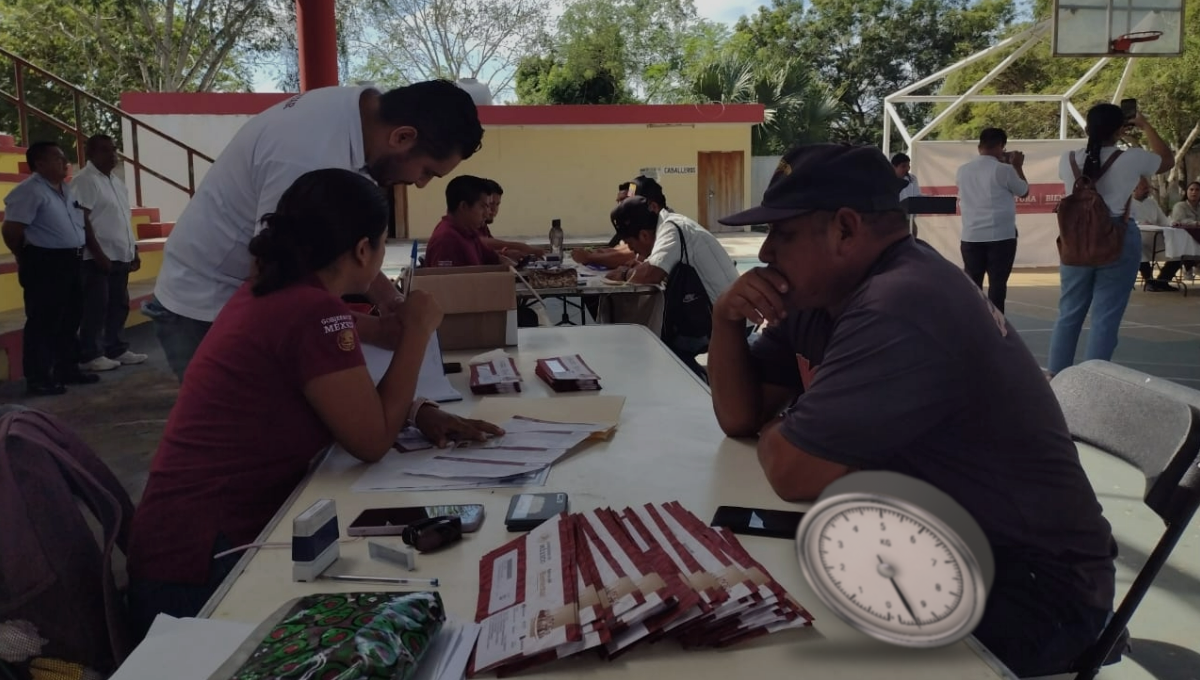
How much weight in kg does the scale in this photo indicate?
9.5 kg
